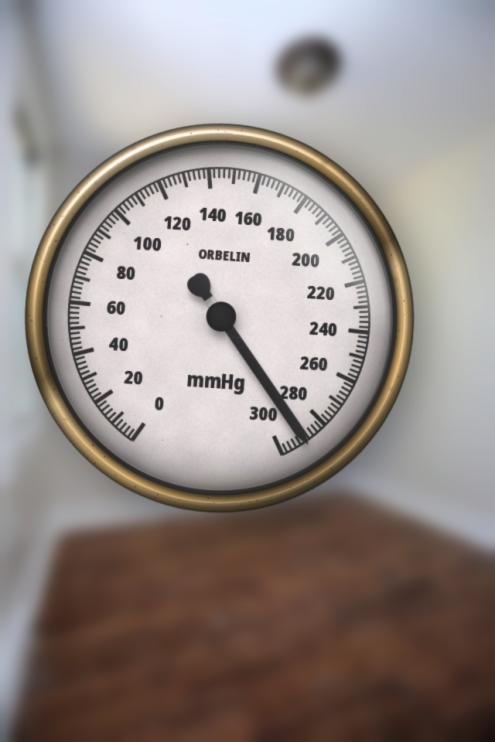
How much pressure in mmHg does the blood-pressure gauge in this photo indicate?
290 mmHg
